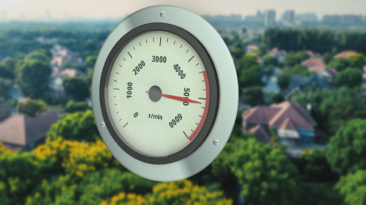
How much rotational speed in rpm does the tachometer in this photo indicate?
5100 rpm
